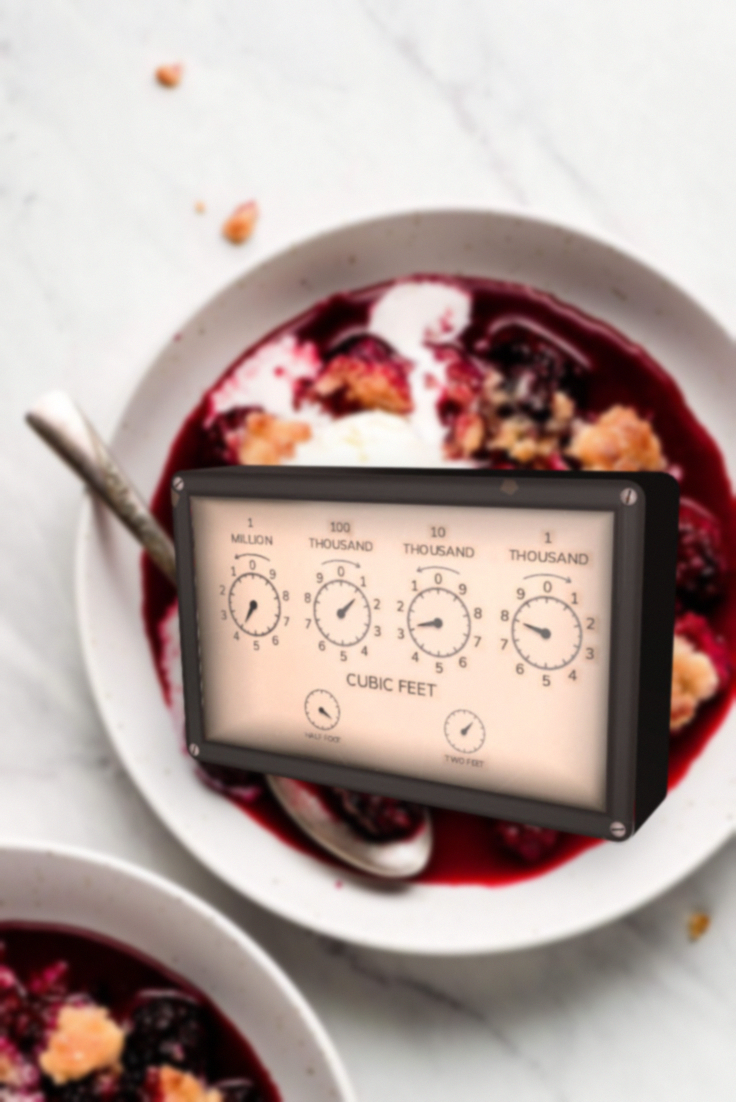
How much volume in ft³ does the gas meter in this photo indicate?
412800 ft³
